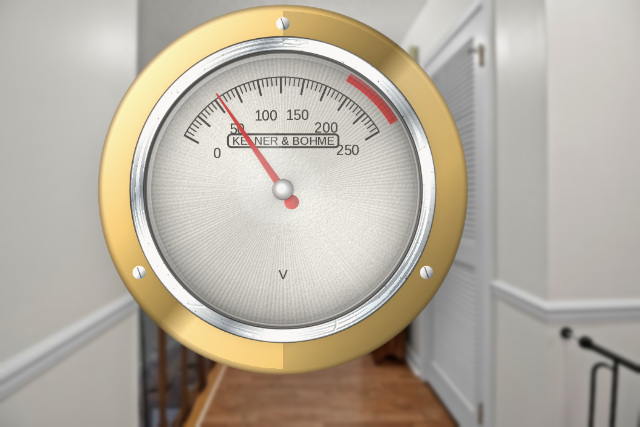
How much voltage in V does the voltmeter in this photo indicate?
55 V
